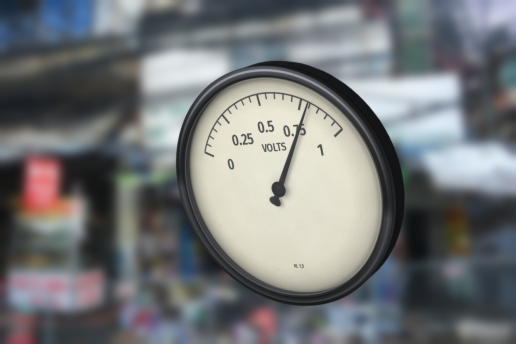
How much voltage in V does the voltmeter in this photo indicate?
0.8 V
